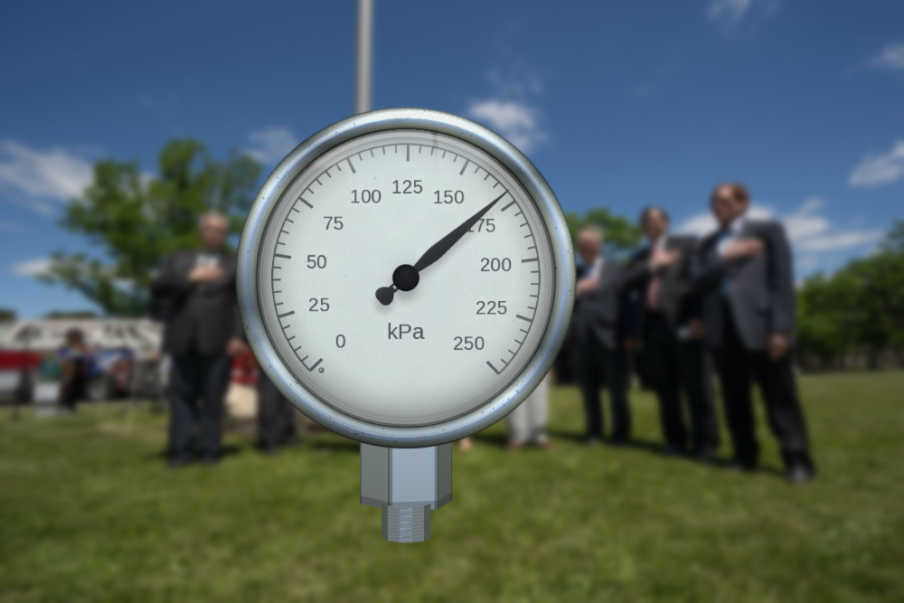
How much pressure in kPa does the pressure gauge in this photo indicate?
170 kPa
